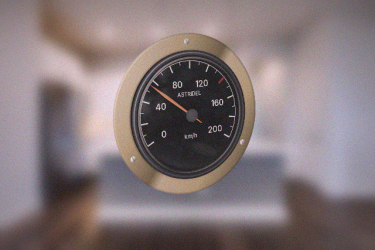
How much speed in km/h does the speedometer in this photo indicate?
55 km/h
